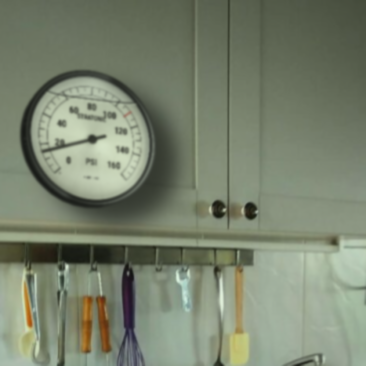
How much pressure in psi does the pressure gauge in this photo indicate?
15 psi
